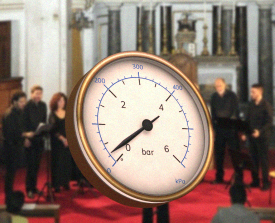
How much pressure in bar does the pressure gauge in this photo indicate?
0.25 bar
